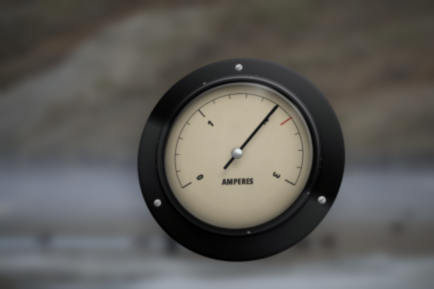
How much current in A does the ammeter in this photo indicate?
2 A
